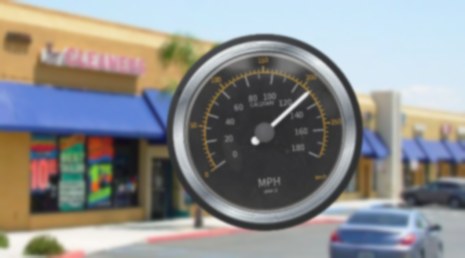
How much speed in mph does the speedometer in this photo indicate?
130 mph
